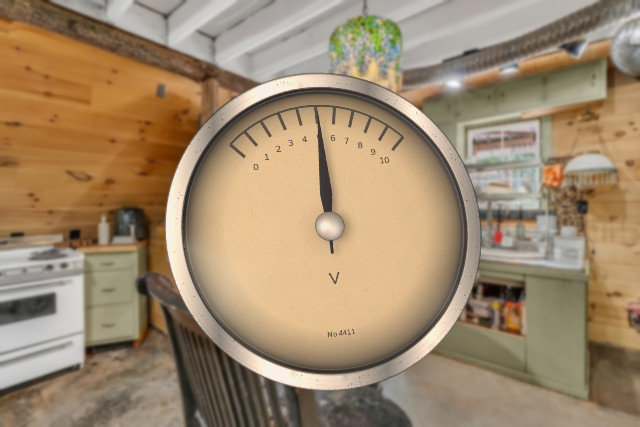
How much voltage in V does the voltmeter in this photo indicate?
5 V
